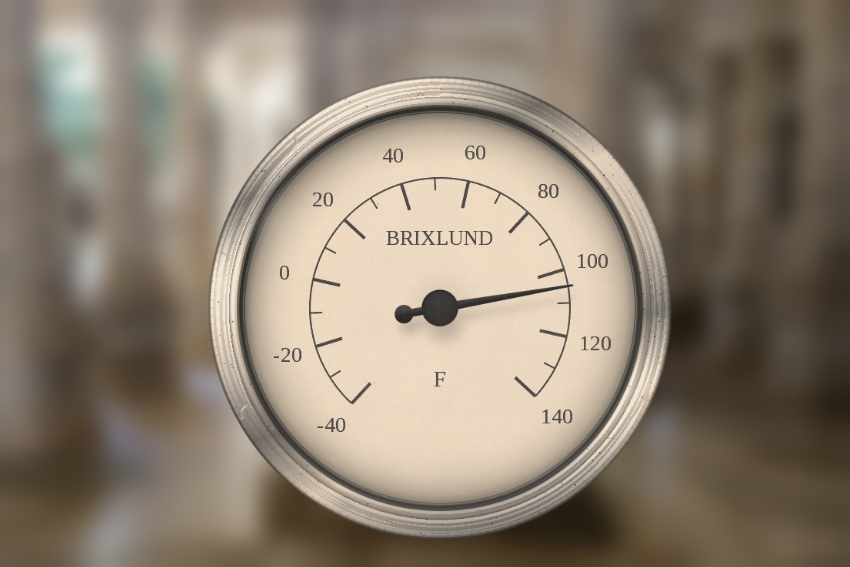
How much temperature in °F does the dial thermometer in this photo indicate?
105 °F
